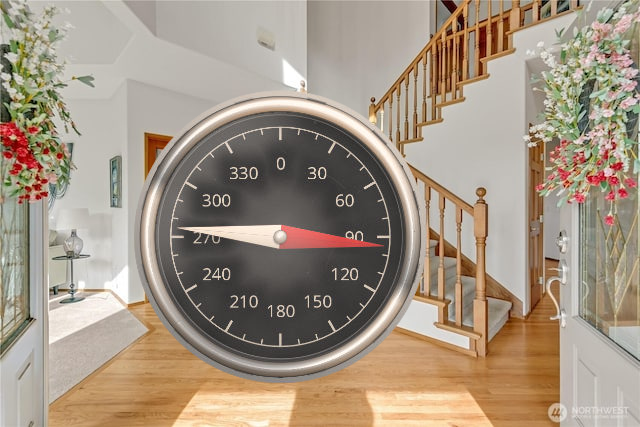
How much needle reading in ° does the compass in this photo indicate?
95 °
